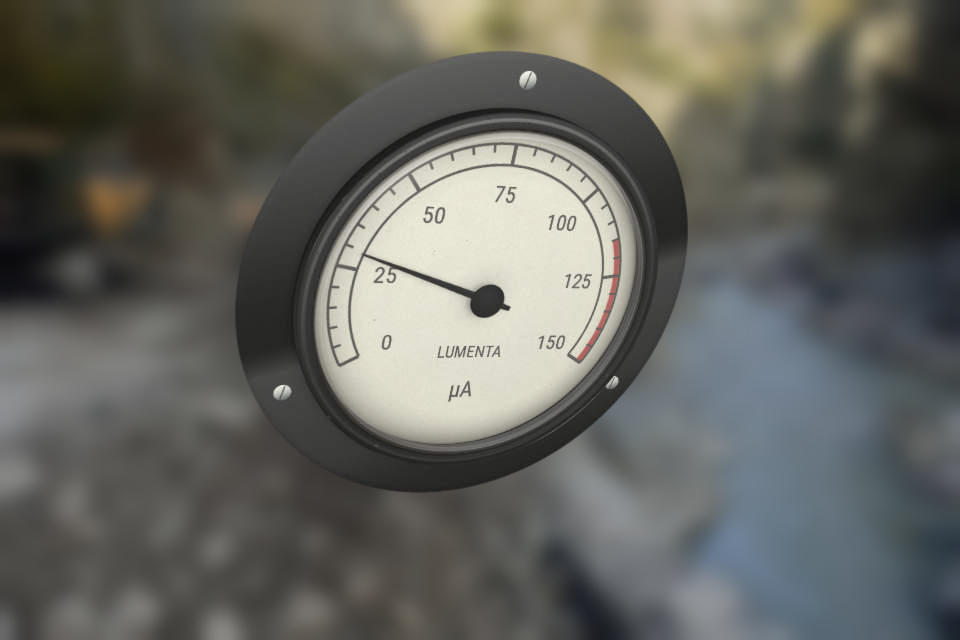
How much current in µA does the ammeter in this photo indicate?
30 µA
